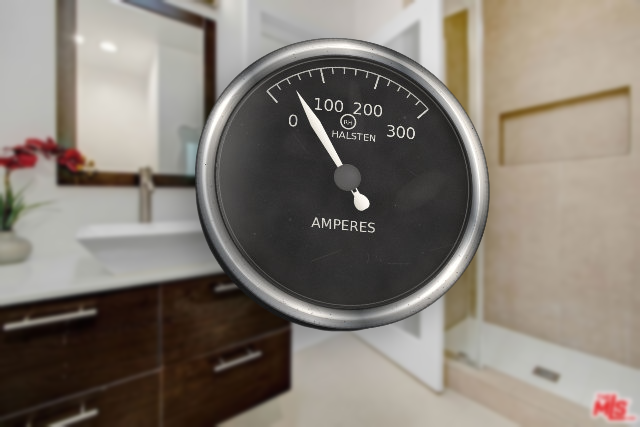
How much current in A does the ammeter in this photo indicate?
40 A
